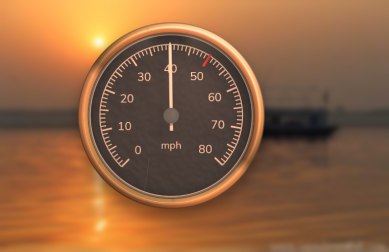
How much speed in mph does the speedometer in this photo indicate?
40 mph
